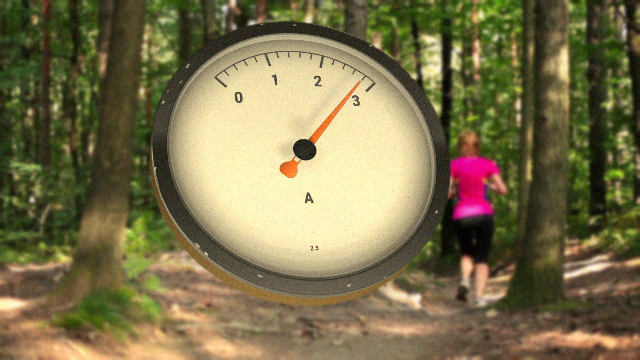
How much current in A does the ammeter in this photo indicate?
2.8 A
